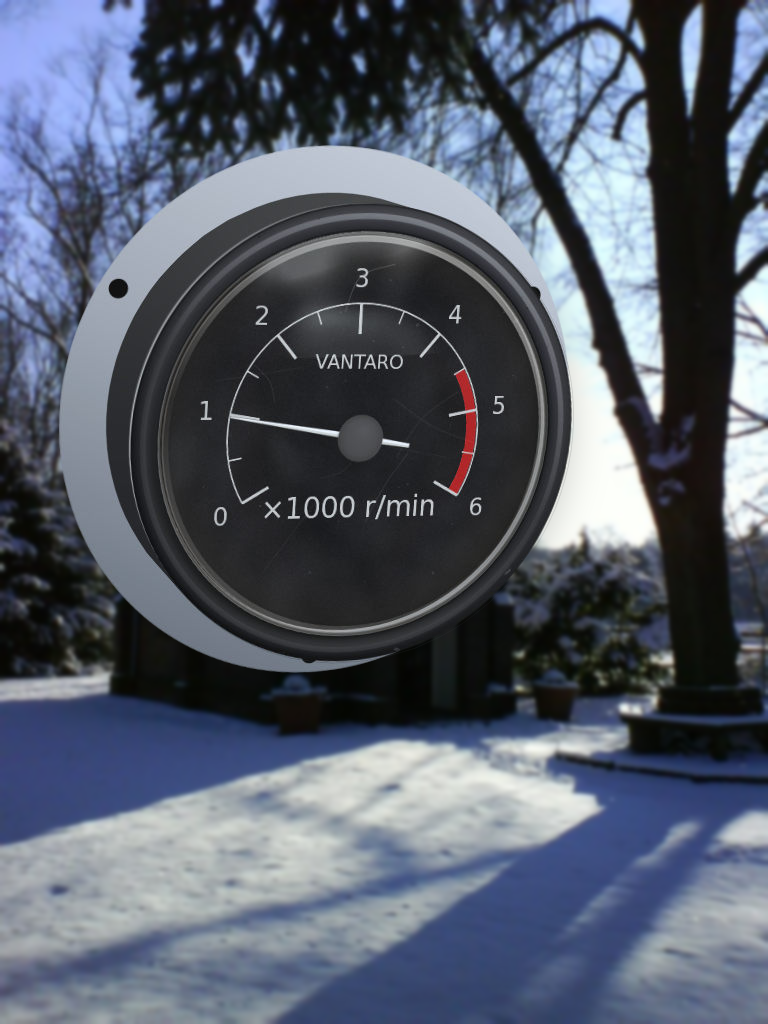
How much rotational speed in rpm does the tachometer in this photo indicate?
1000 rpm
